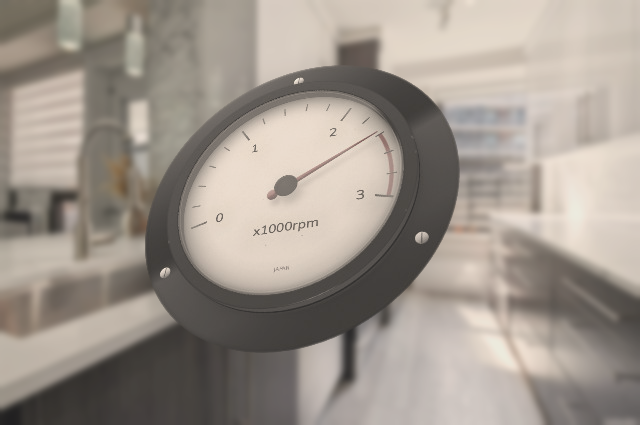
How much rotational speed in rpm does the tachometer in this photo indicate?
2400 rpm
